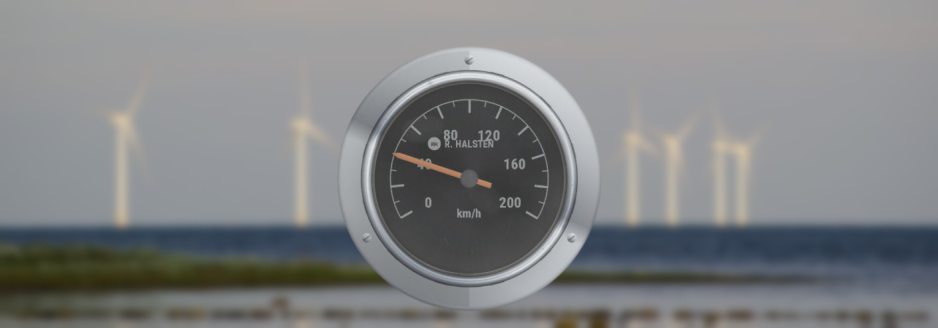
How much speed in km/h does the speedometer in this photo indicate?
40 km/h
